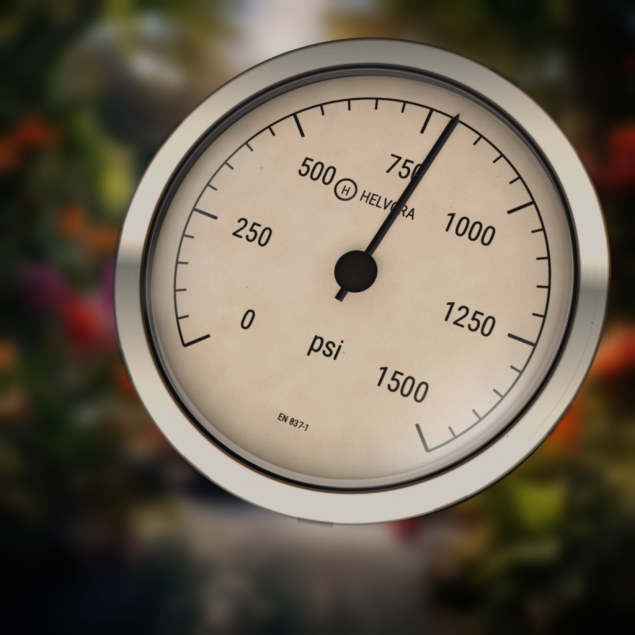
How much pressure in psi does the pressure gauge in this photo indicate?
800 psi
